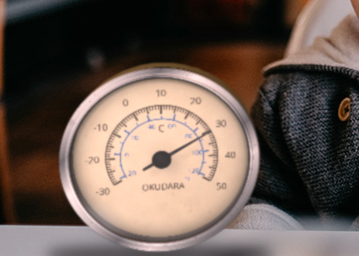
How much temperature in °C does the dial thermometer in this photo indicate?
30 °C
